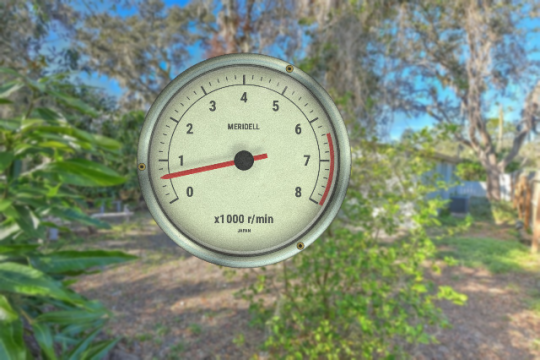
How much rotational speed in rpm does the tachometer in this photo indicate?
600 rpm
